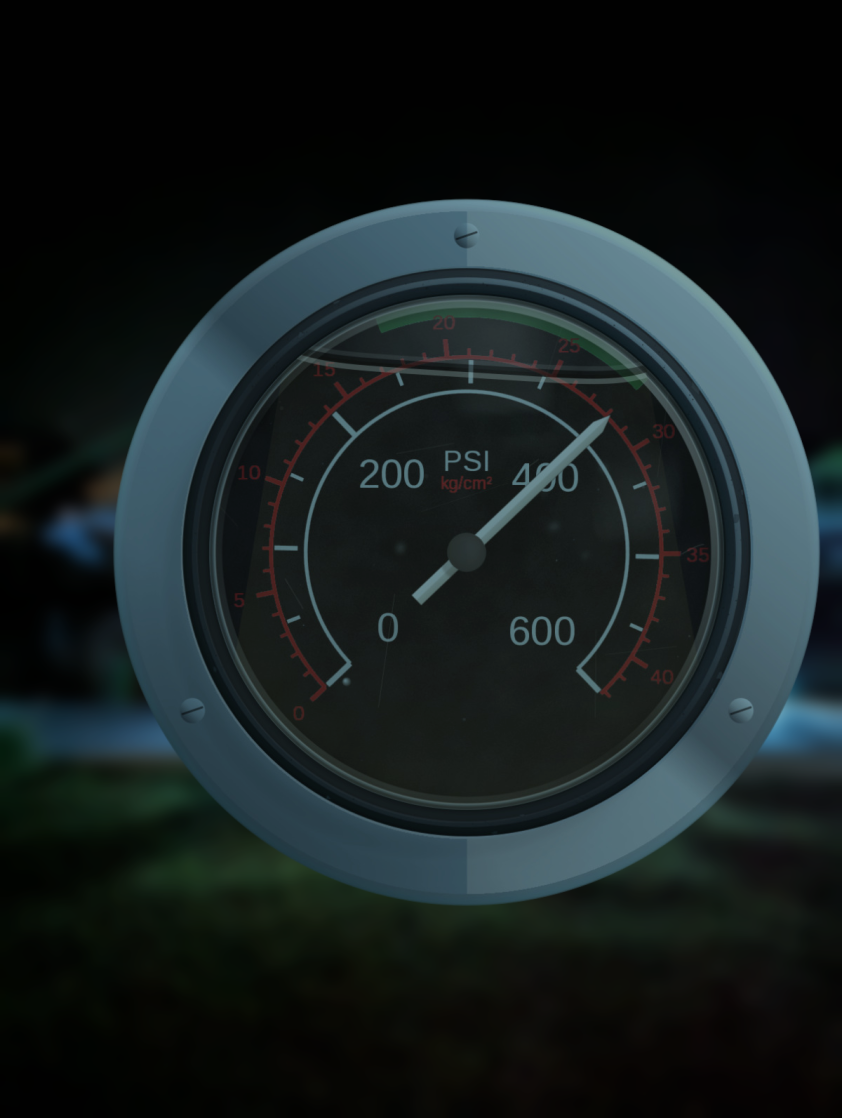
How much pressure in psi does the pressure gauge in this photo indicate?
400 psi
